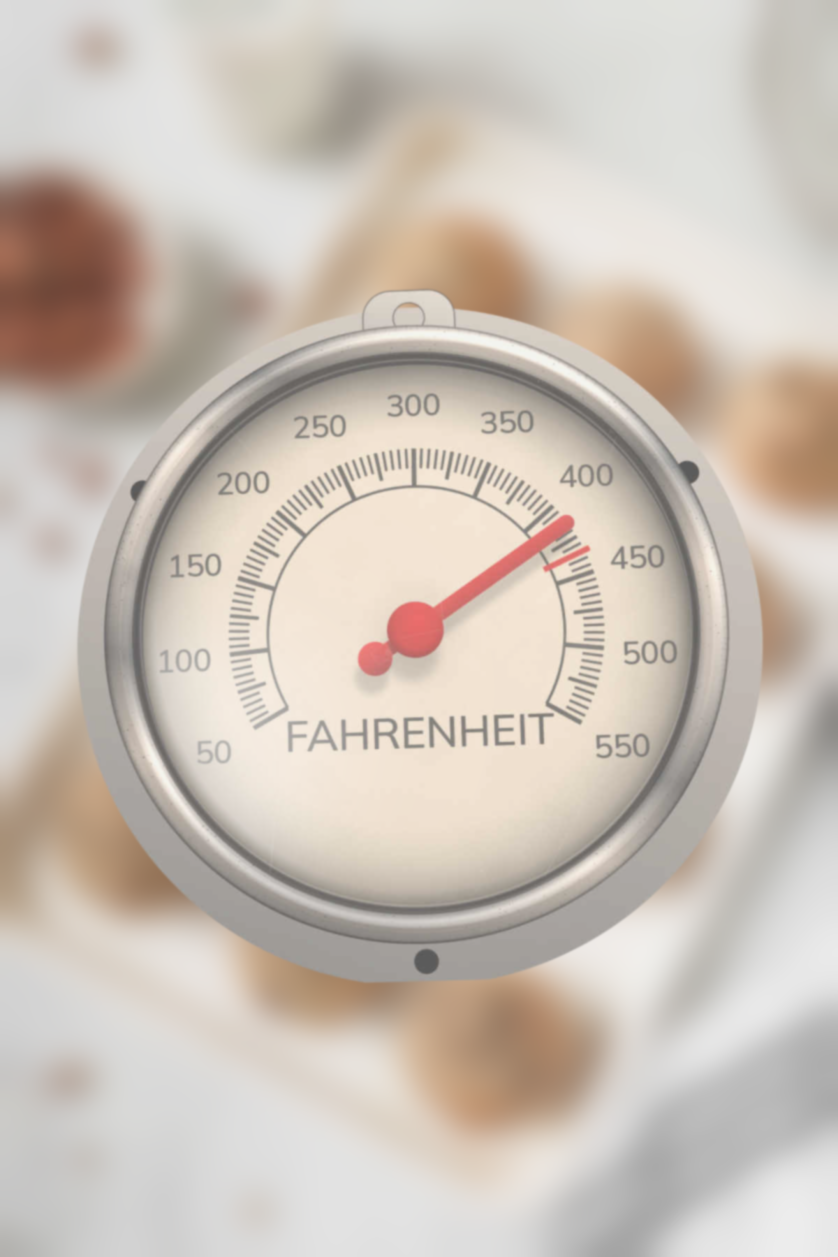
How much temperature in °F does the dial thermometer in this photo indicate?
415 °F
